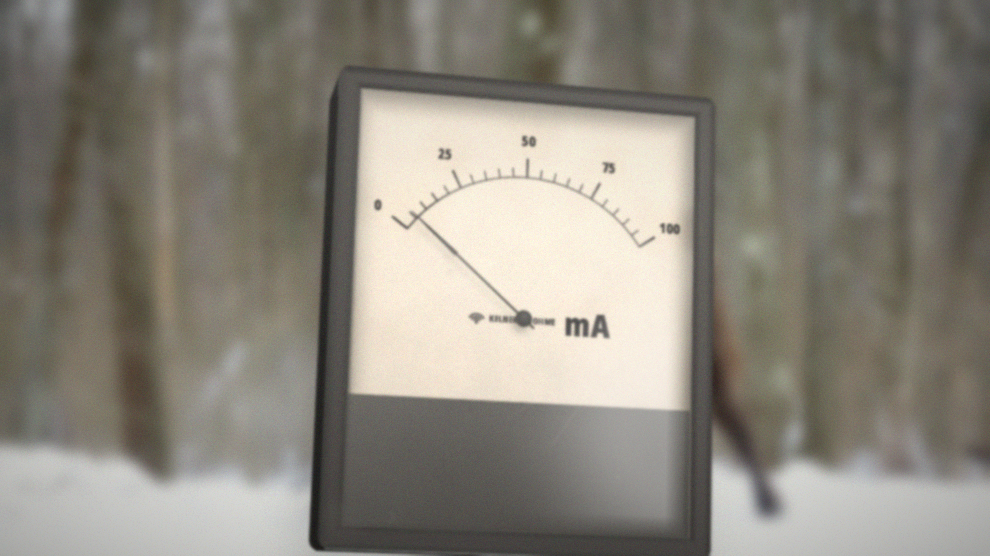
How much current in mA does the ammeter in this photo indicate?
5 mA
